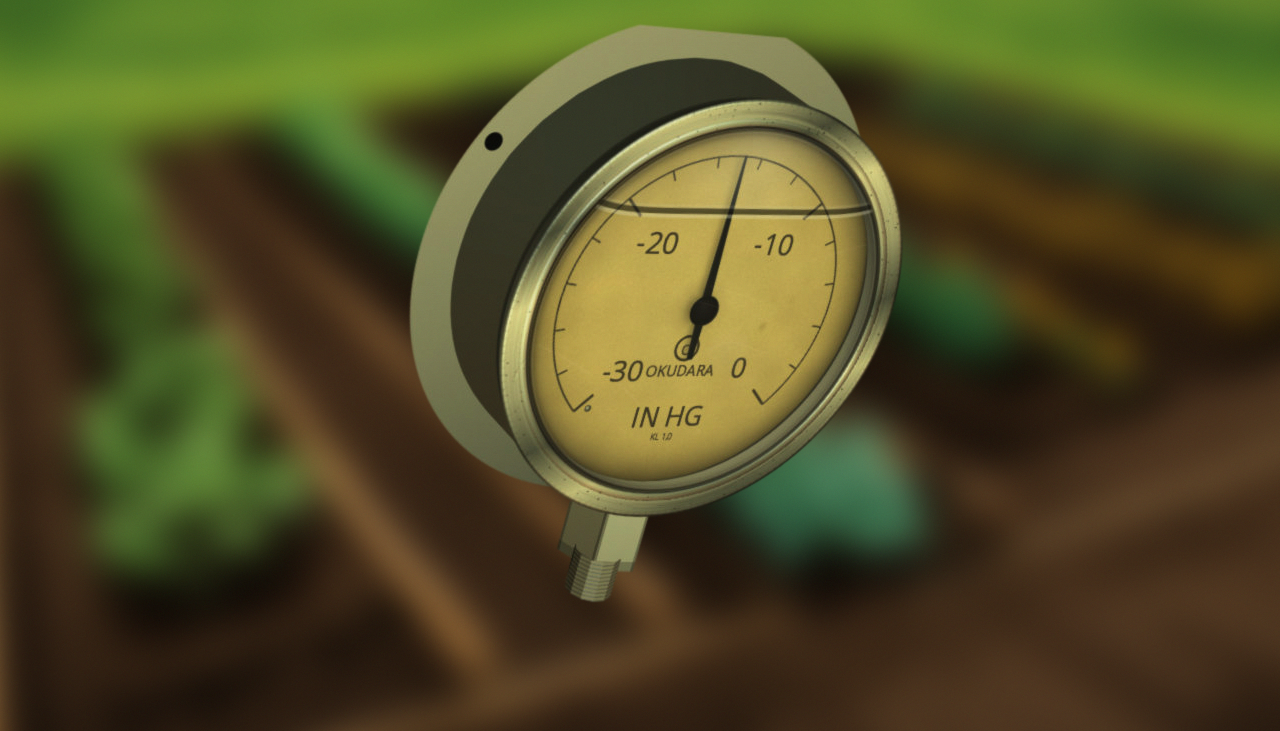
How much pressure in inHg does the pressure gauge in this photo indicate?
-15 inHg
